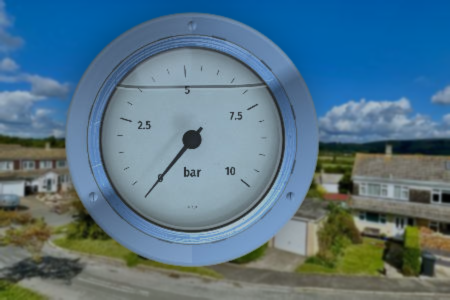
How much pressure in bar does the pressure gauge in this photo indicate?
0 bar
